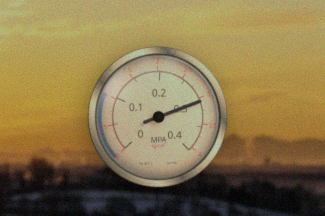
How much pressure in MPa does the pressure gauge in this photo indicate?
0.3 MPa
